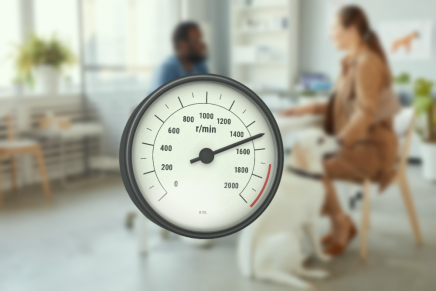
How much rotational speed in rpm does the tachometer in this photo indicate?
1500 rpm
